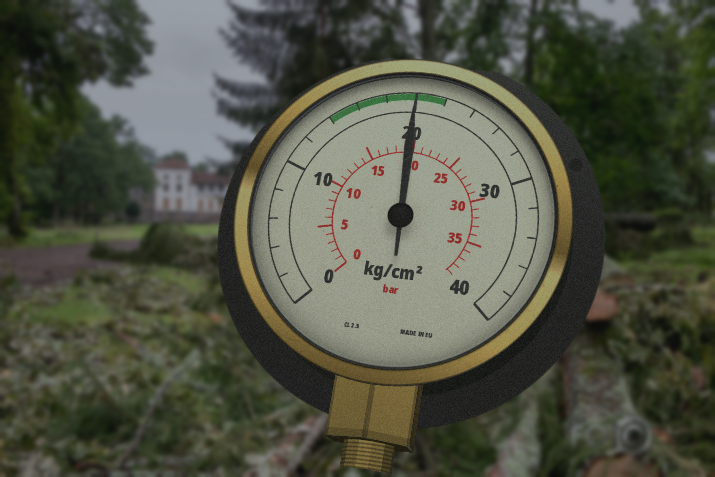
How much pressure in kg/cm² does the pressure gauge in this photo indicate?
20 kg/cm²
